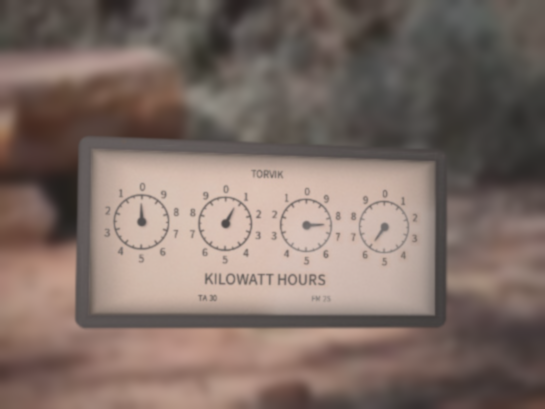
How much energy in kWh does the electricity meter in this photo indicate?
76 kWh
